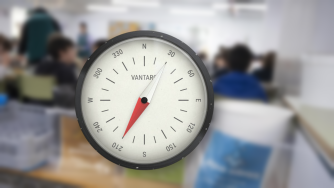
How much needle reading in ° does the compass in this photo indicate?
210 °
